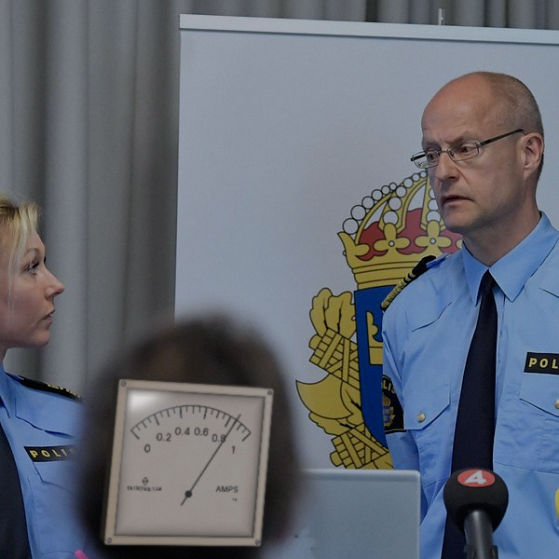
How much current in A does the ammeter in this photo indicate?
0.85 A
